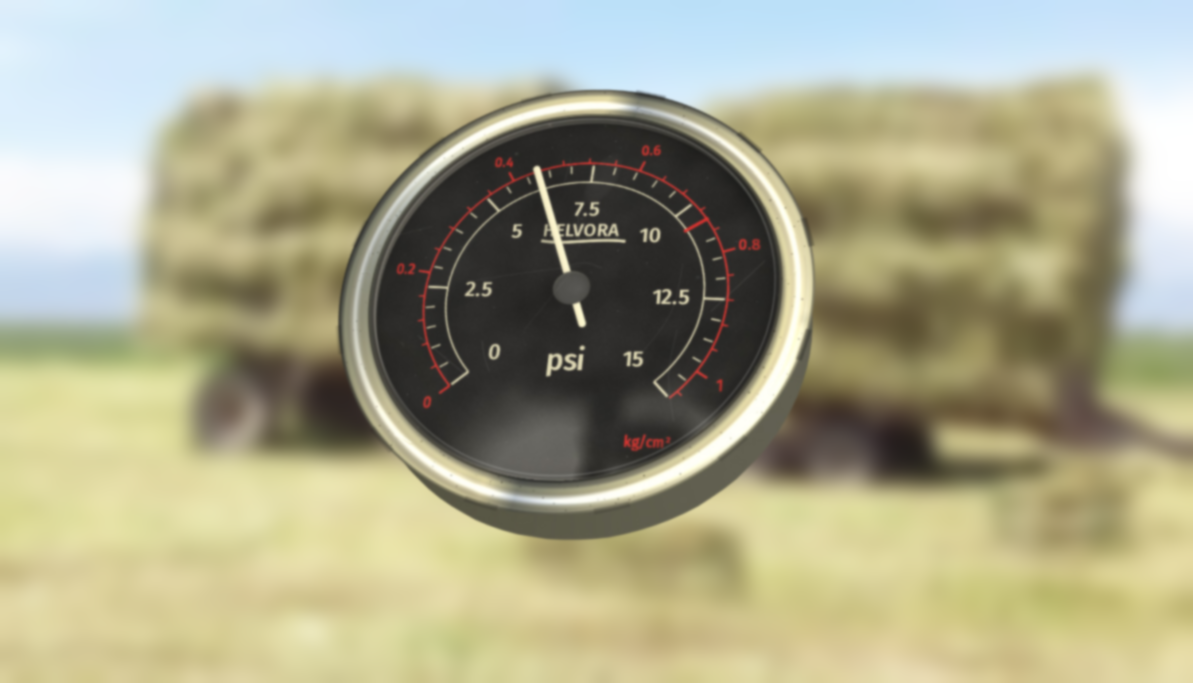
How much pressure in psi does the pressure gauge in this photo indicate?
6.25 psi
